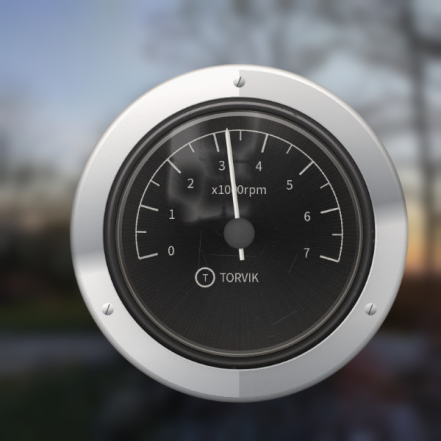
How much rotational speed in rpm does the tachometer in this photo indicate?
3250 rpm
